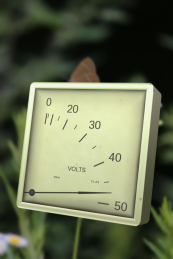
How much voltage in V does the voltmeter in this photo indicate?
47.5 V
